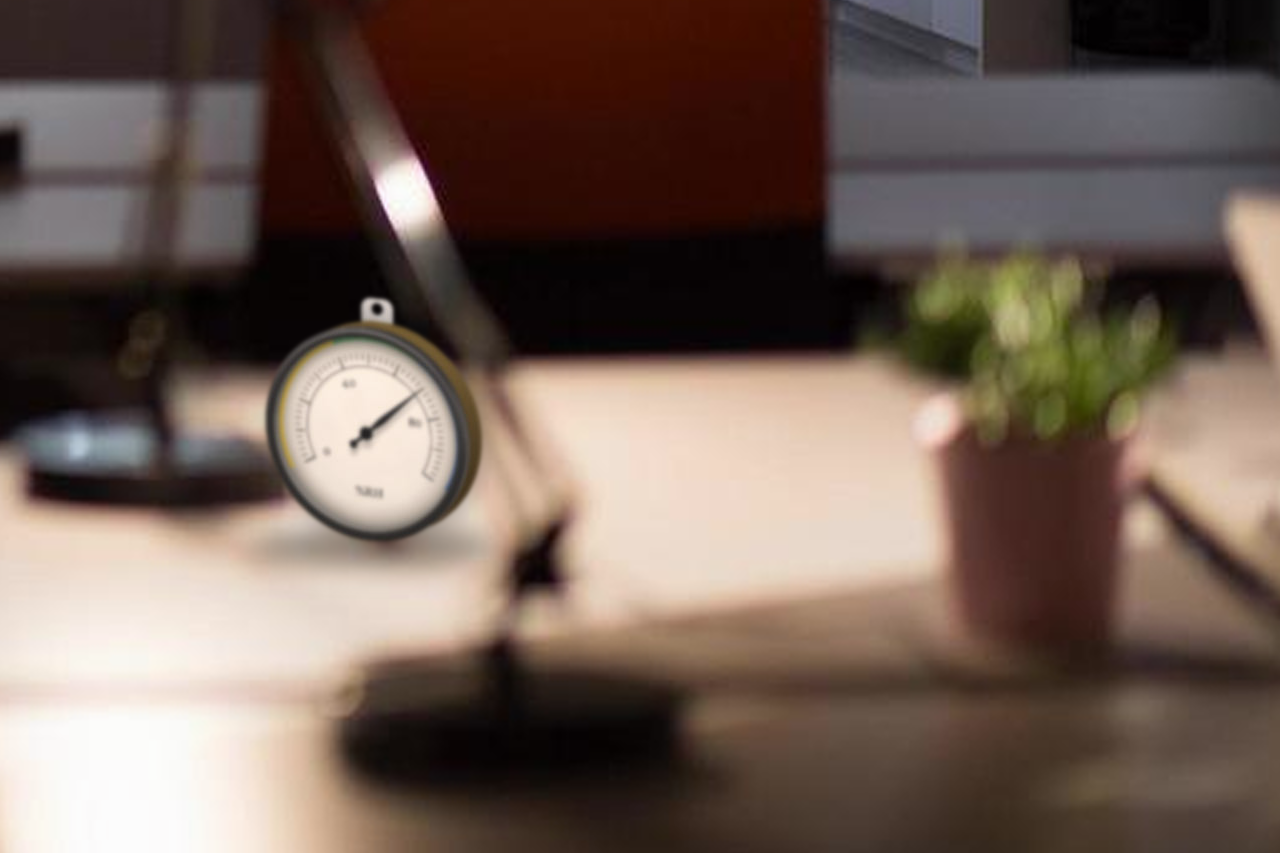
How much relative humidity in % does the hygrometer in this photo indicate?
70 %
